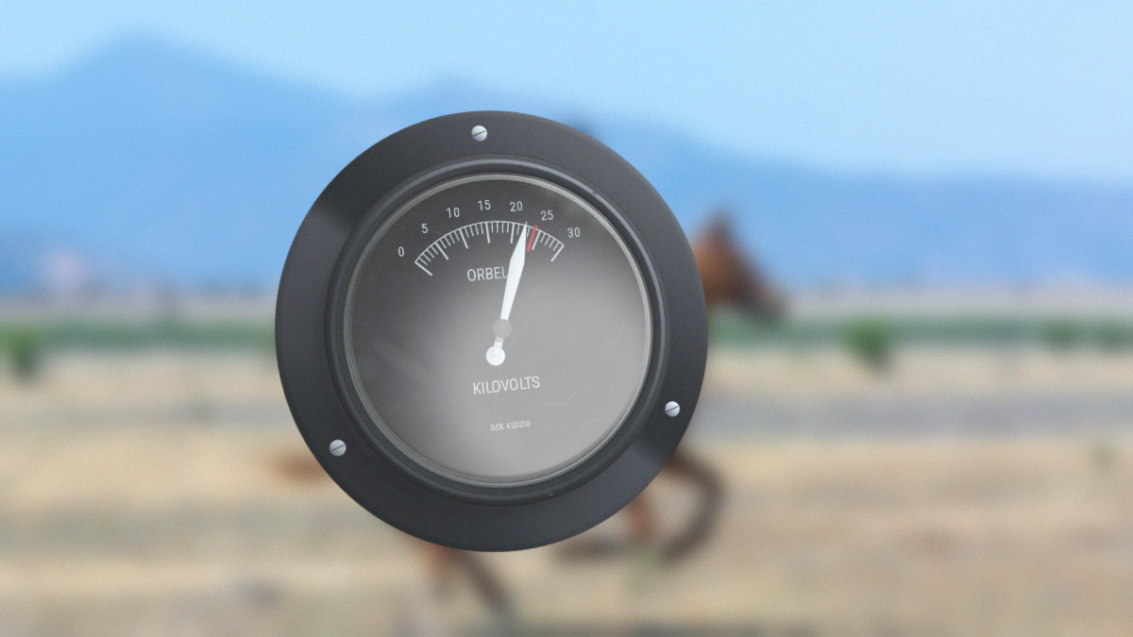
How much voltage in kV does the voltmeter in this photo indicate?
22 kV
